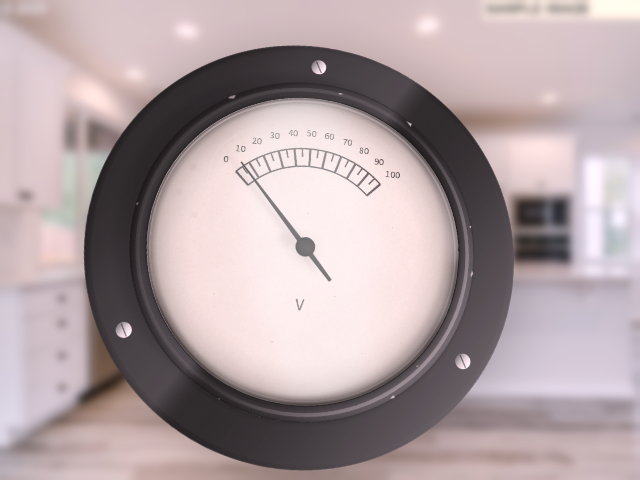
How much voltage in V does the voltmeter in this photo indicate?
5 V
